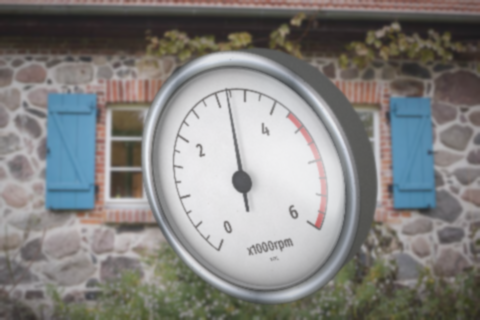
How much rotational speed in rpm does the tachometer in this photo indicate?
3250 rpm
